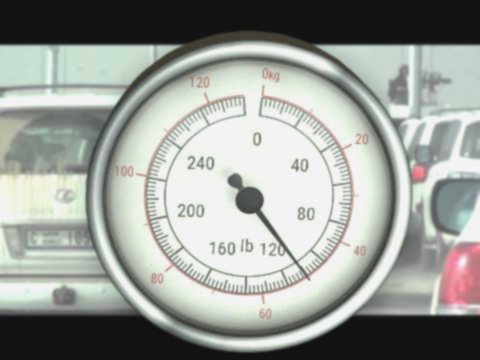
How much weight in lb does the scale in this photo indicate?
110 lb
